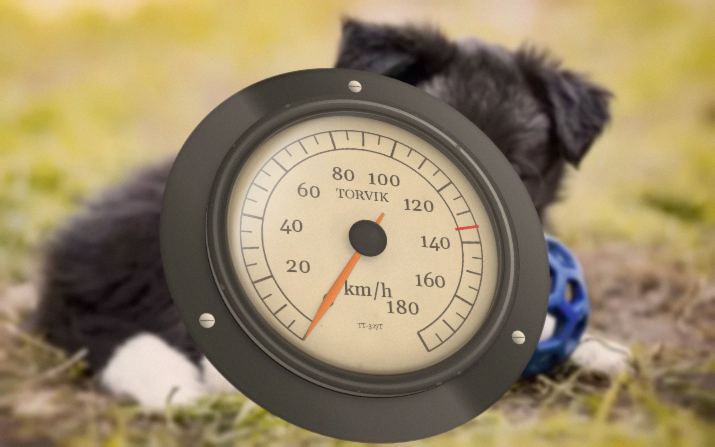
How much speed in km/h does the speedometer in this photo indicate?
0 km/h
